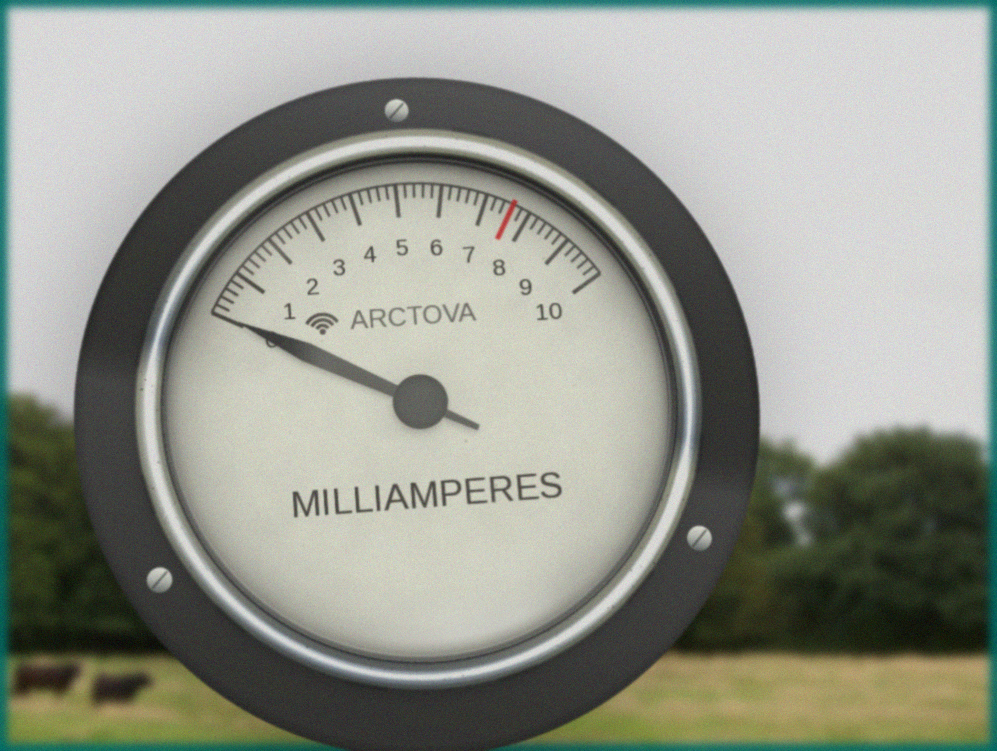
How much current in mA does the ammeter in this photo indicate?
0 mA
